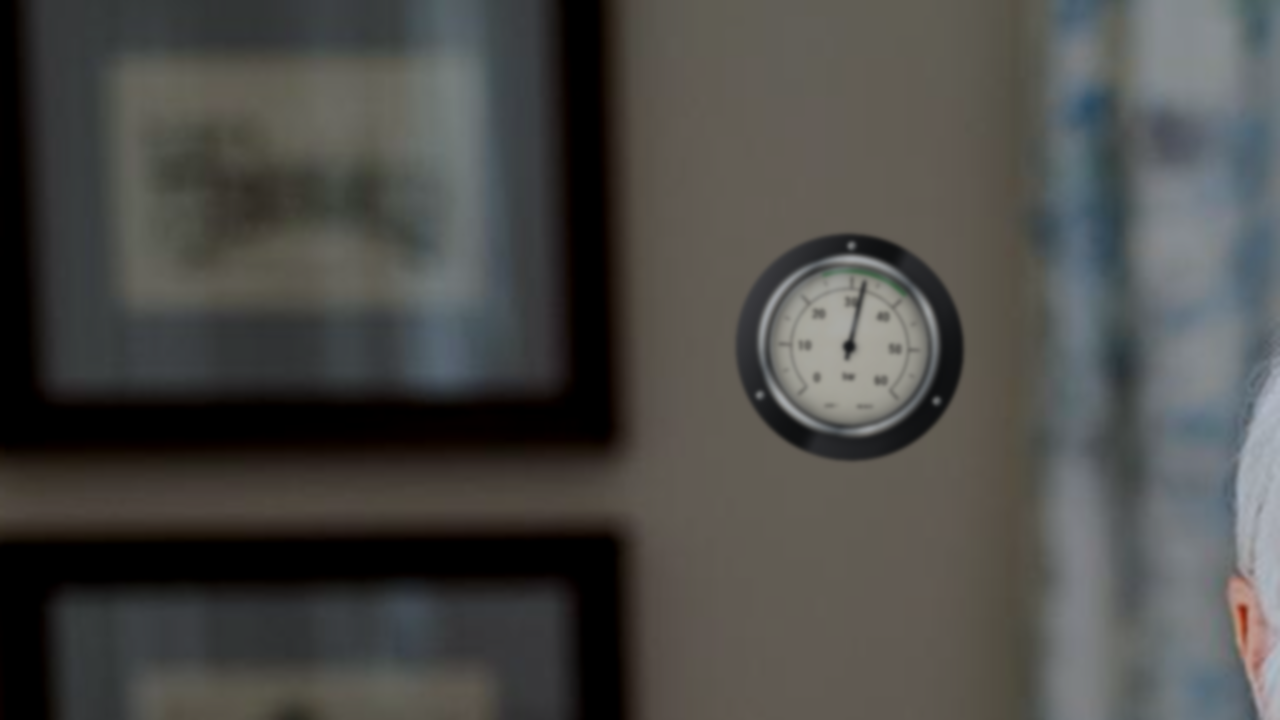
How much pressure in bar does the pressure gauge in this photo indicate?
32.5 bar
